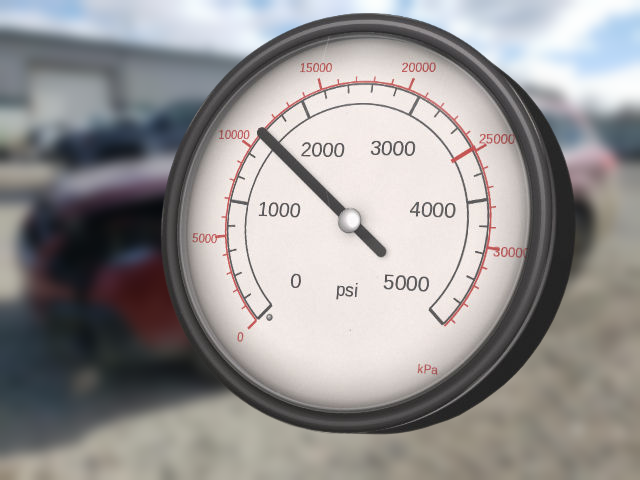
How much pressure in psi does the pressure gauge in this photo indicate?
1600 psi
